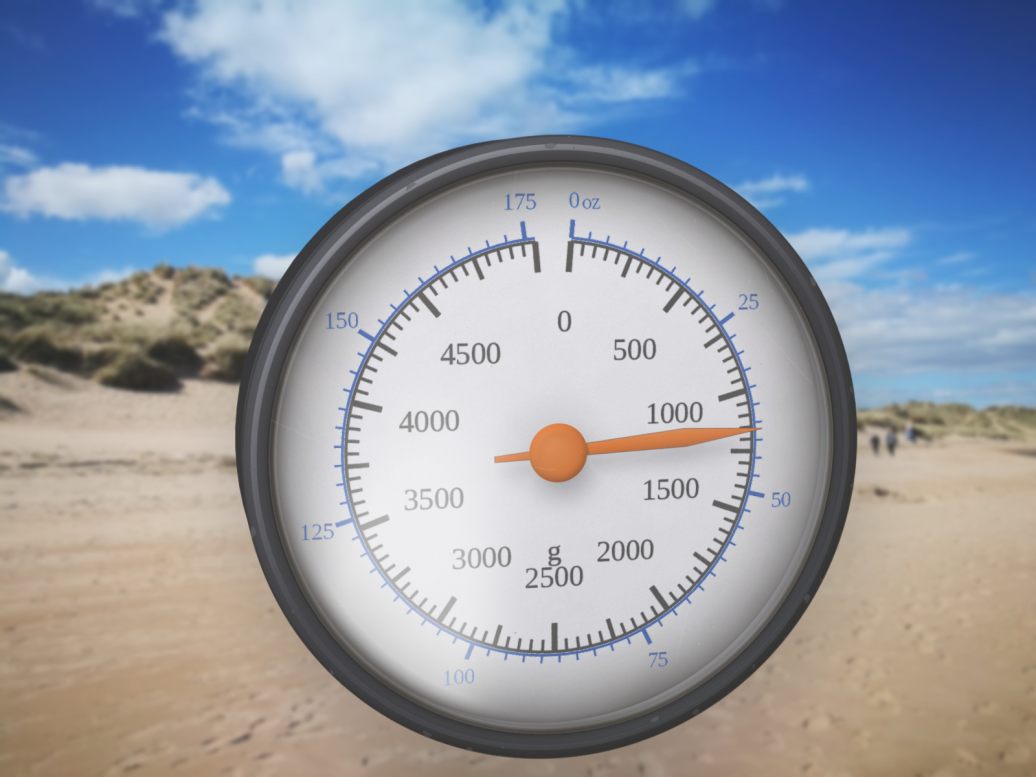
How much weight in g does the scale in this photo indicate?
1150 g
